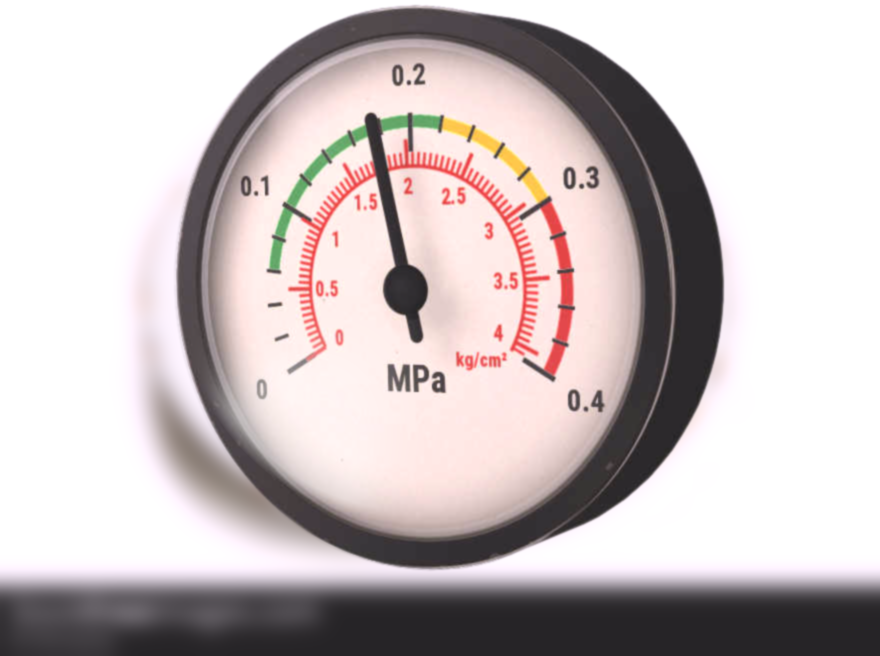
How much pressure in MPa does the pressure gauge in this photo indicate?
0.18 MPa
